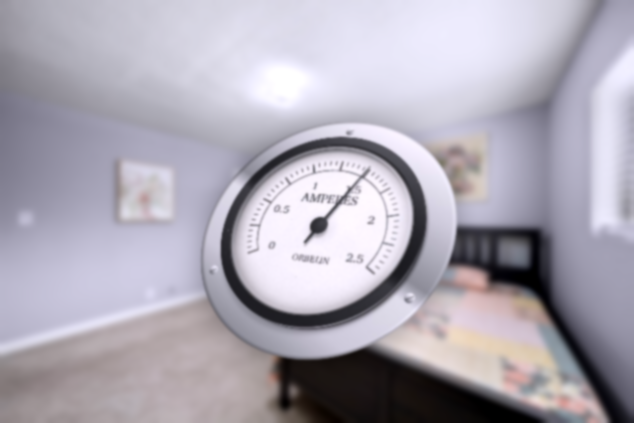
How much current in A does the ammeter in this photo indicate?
1.5 A
